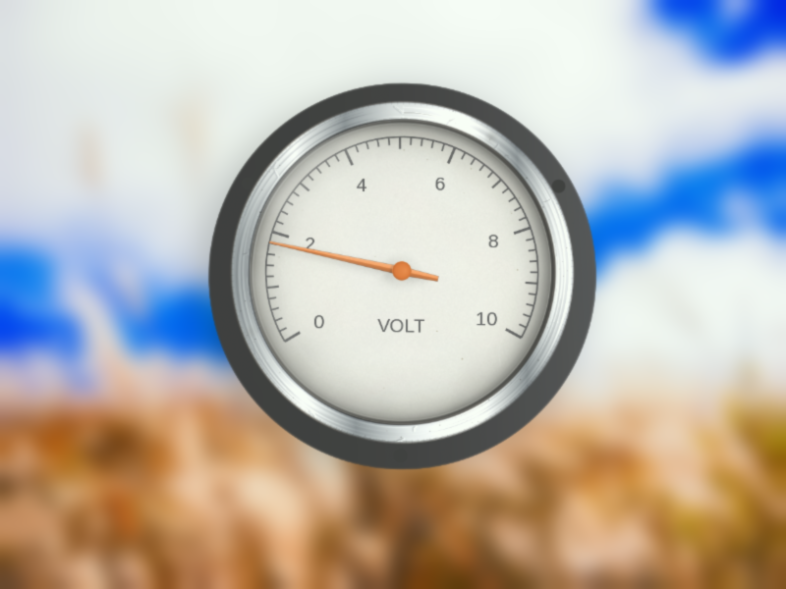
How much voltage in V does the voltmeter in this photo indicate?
1.8 V
